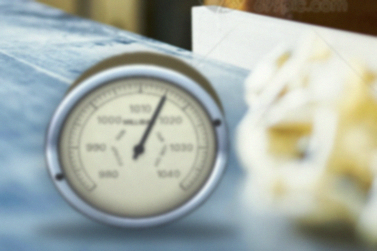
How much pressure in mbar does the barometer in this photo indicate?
1015 mbar
